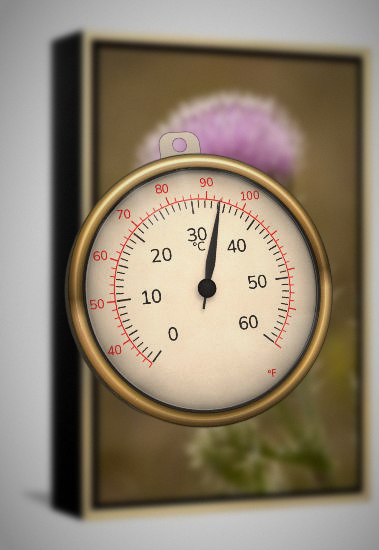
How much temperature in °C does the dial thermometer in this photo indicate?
34 °C
